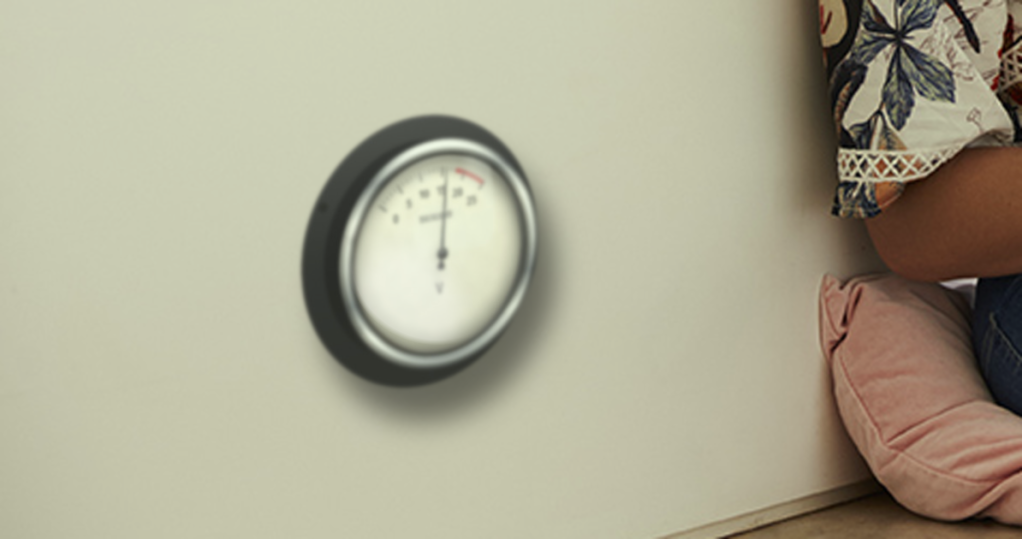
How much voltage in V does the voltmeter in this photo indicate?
15 V
